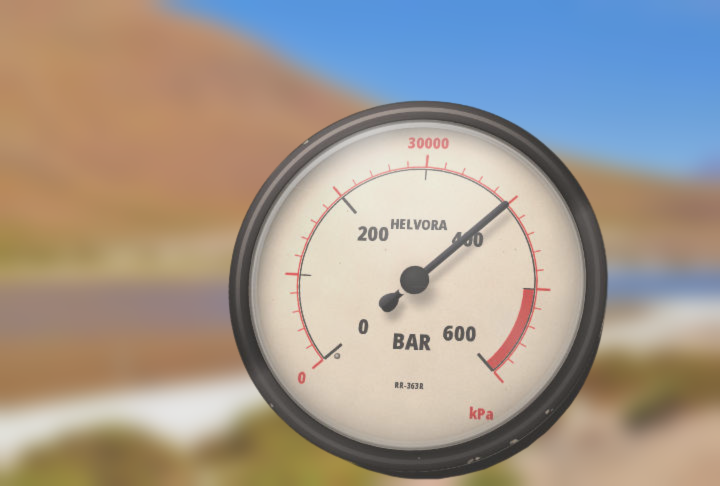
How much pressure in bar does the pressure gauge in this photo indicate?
400 bar
